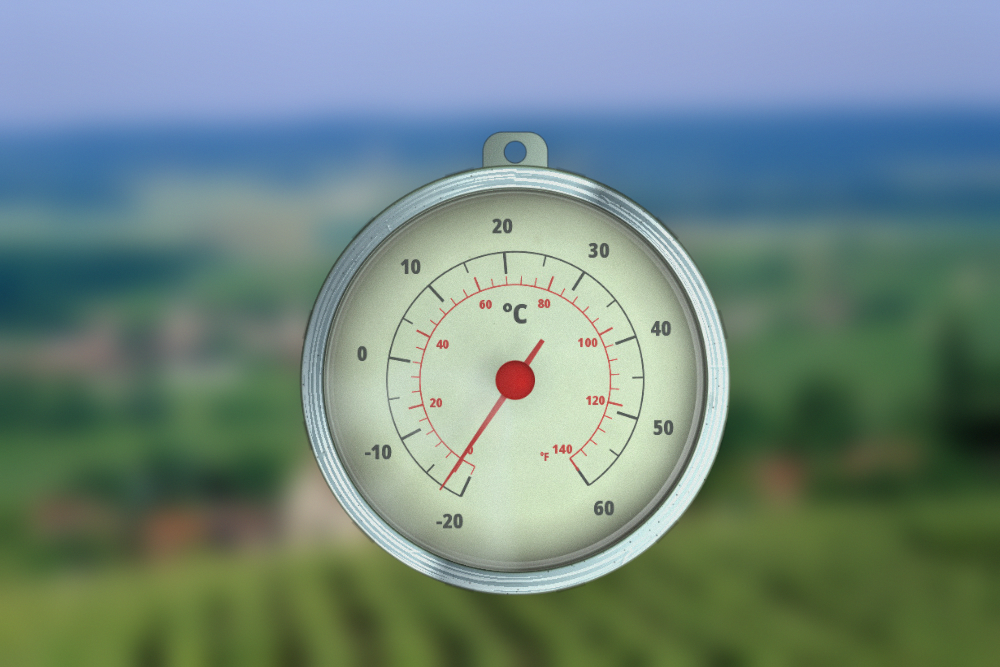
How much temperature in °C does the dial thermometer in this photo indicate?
-17.5 °C
